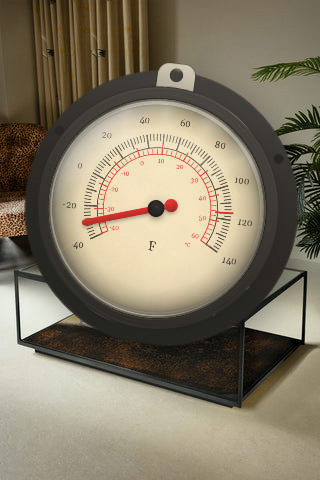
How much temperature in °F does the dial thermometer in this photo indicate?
-30 °F
